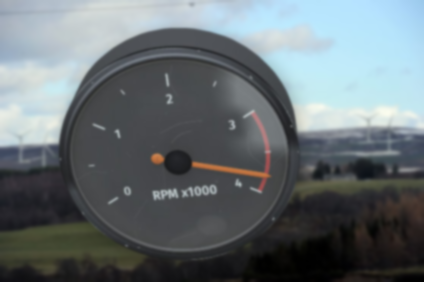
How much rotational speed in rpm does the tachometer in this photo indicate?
3750 rpm
